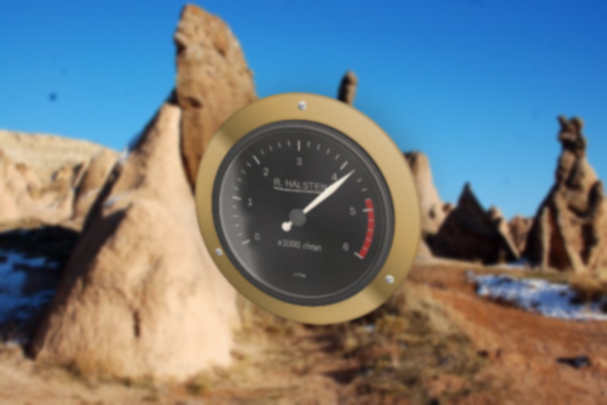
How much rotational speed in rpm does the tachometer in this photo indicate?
4200 rpm
